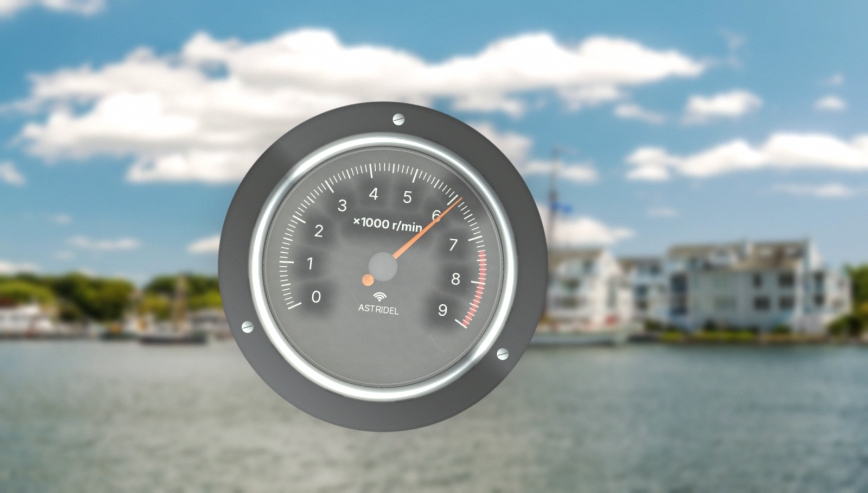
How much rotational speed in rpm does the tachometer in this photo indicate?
6100 rpm
